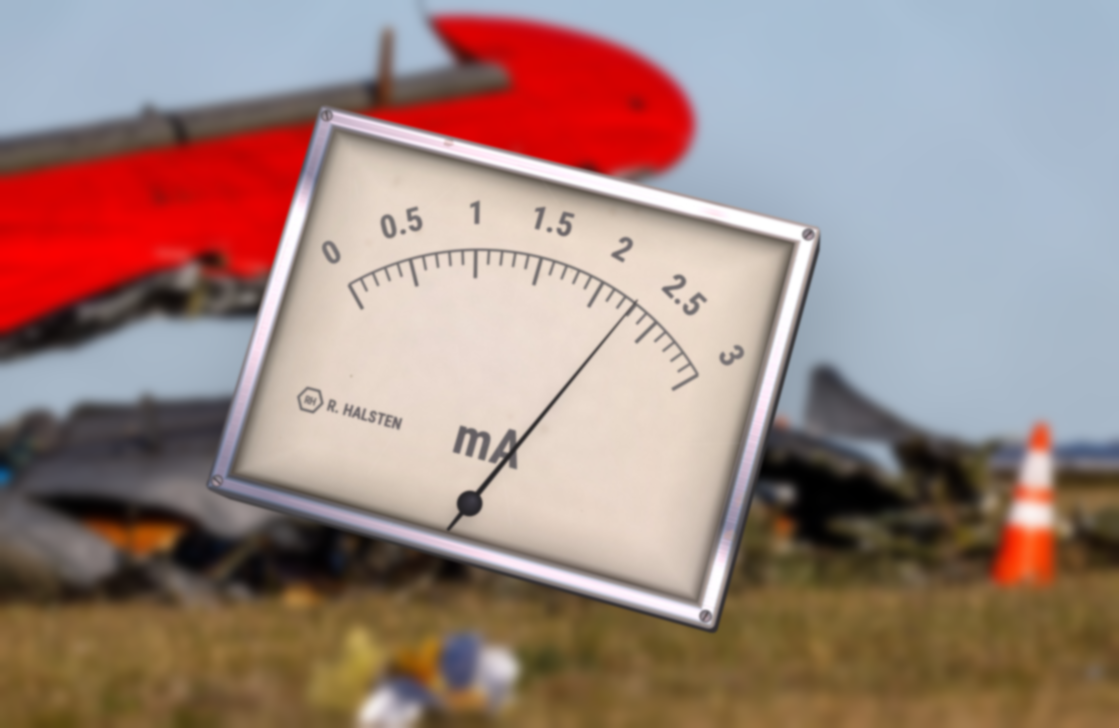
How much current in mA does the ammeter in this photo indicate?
2.3 mA
